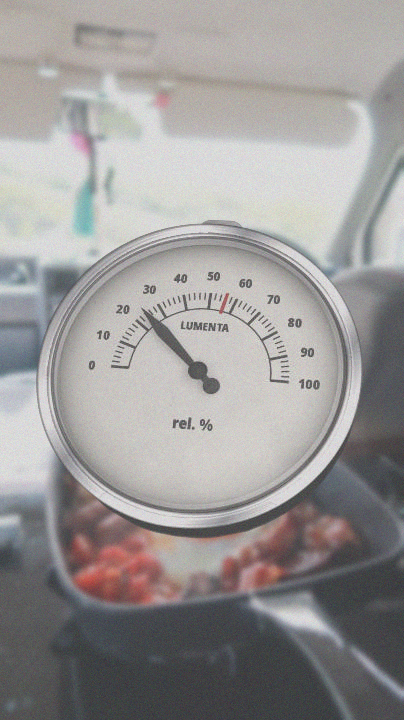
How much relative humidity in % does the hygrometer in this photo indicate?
24 %
